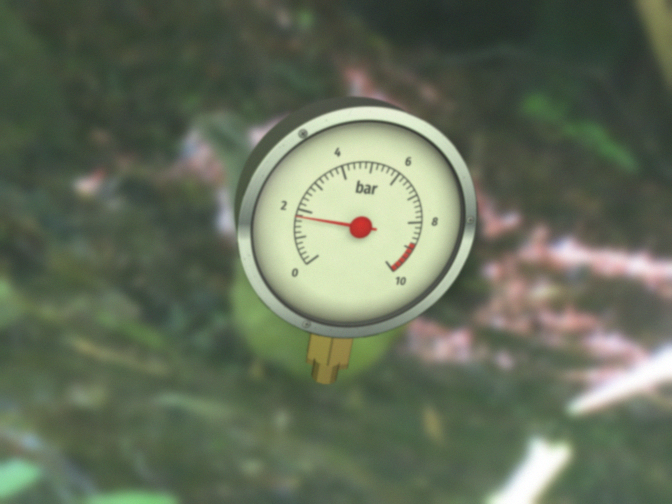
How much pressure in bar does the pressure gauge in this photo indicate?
1.8 bar
